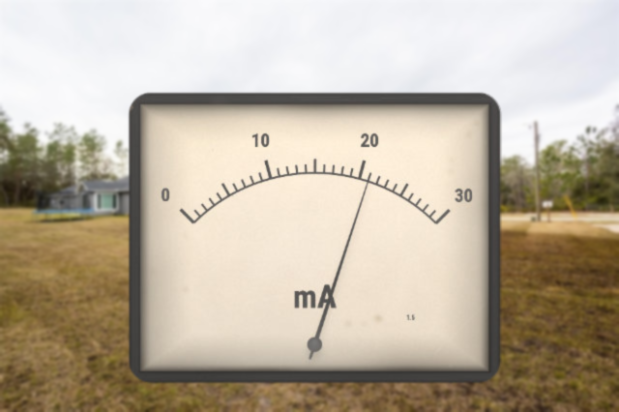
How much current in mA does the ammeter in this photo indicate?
21 mA
